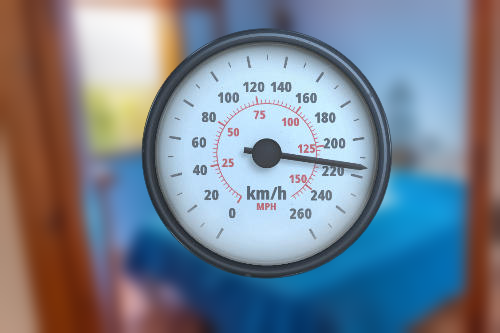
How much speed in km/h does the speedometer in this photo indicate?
215 km/h
